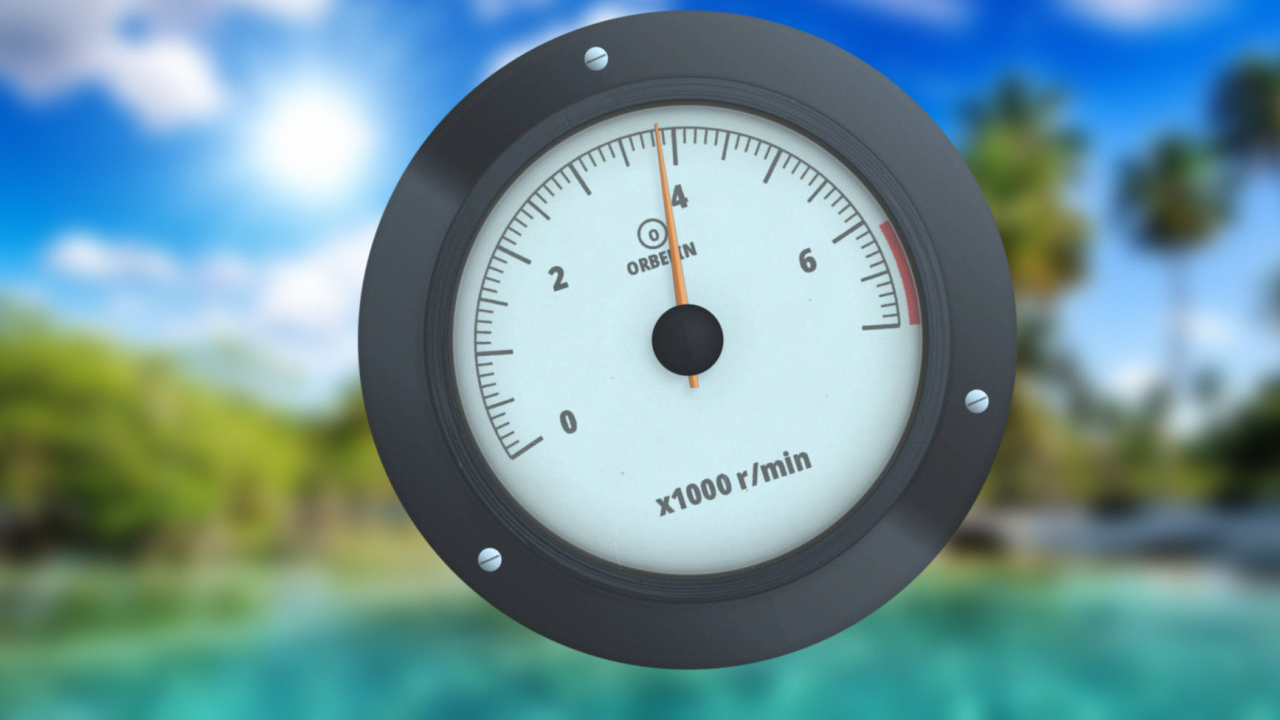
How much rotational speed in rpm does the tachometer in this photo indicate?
3850 rpm
